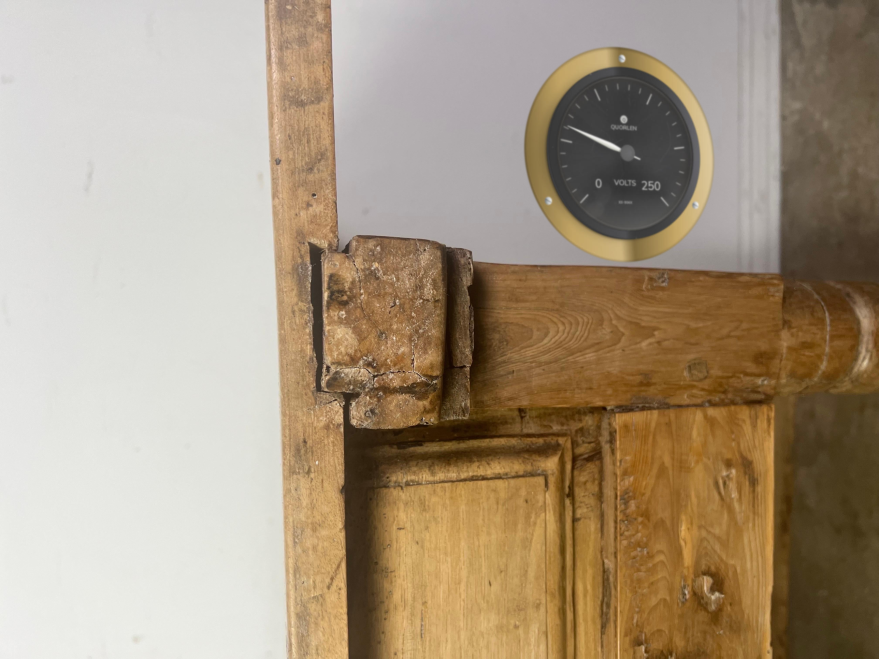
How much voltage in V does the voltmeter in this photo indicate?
60 V
